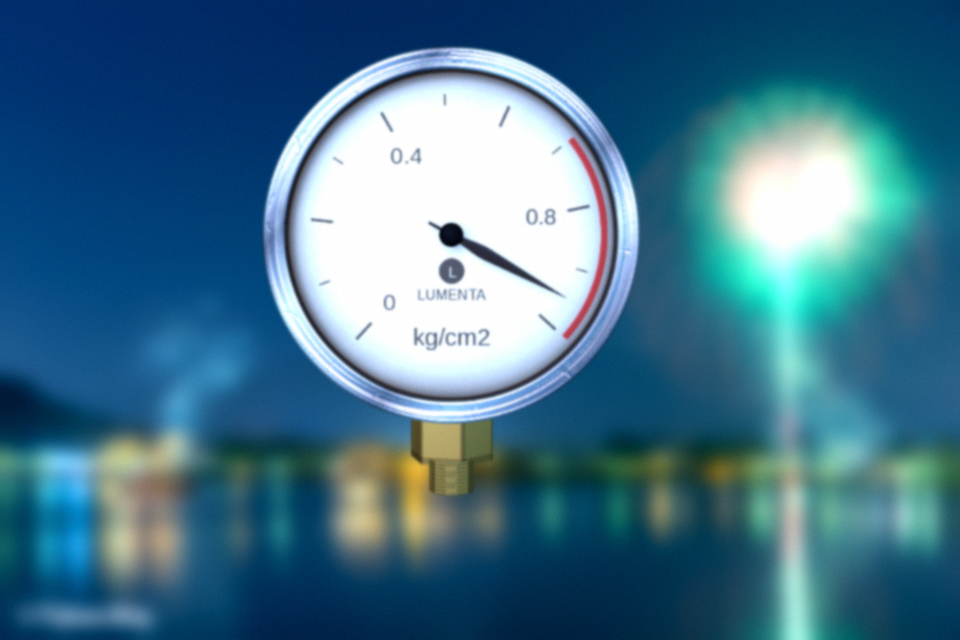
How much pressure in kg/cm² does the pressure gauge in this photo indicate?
0.95 kg/cm²
